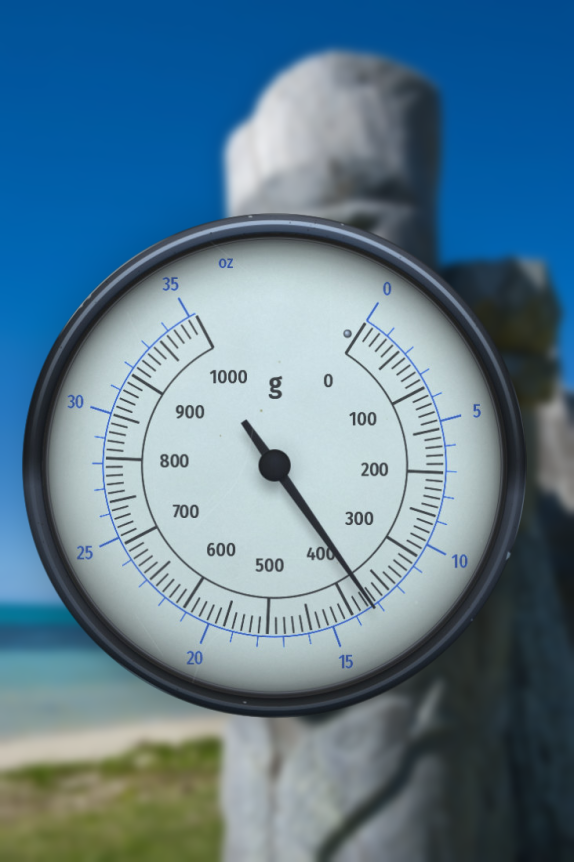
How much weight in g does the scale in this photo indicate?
375 g
